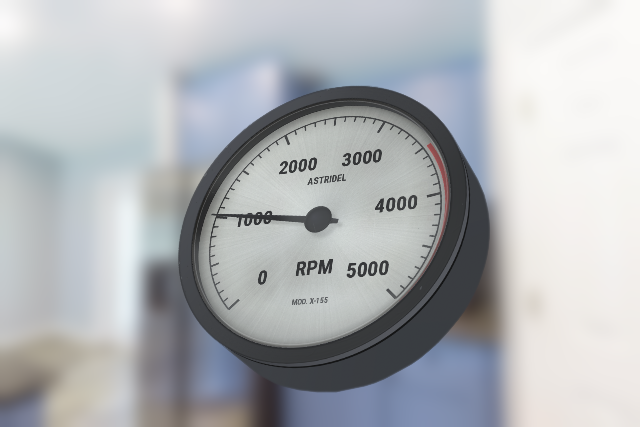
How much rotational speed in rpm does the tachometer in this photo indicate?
1000 rpm
